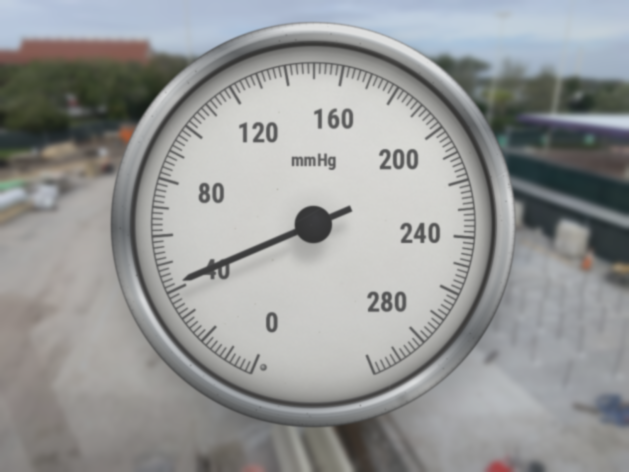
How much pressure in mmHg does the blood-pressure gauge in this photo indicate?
42 mmHg
